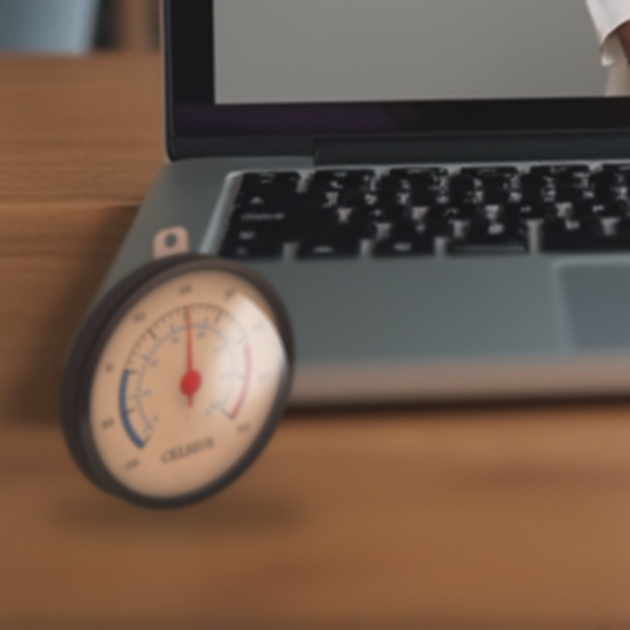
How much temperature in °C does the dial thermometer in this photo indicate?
20 °C
